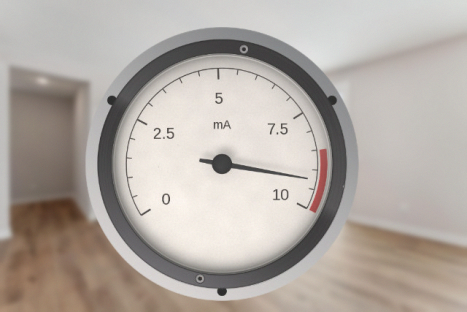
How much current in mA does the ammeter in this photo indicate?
9.25 mA
